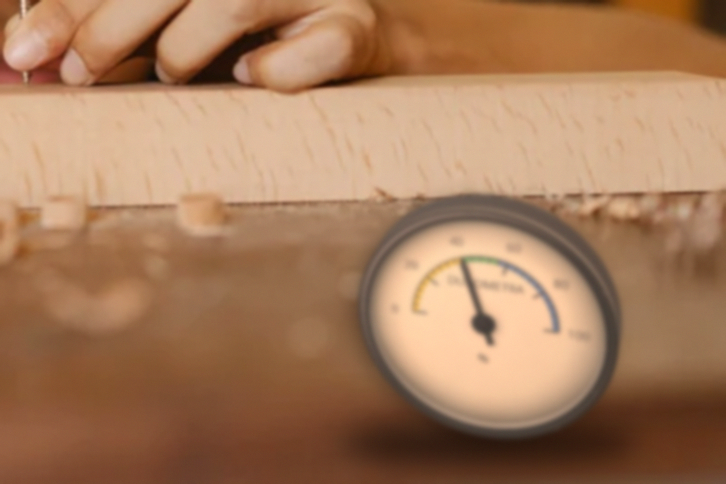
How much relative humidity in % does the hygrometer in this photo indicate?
40 %
